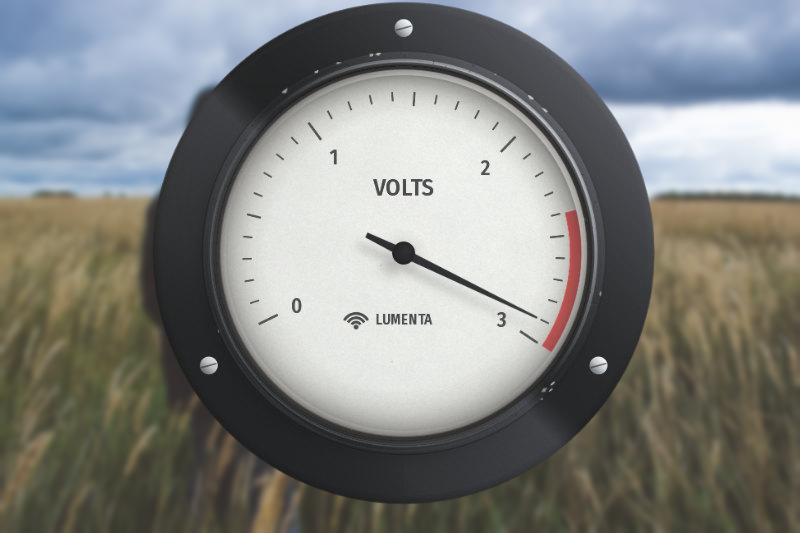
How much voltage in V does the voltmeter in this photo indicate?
2.9 V
